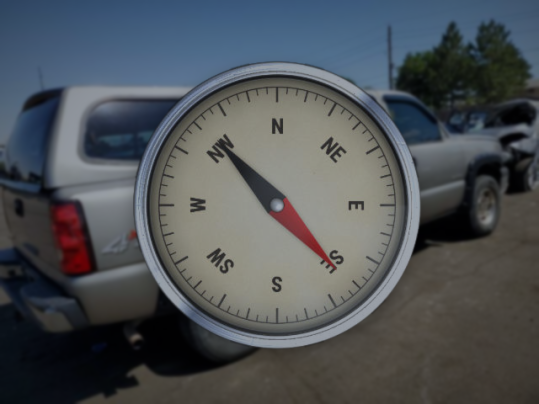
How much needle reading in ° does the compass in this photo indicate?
137.5 °
